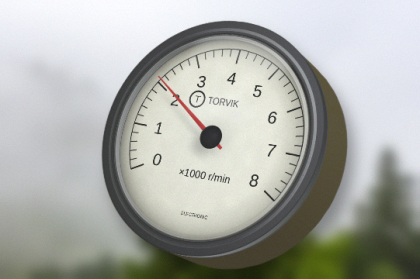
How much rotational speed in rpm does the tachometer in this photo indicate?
2100 rpm
